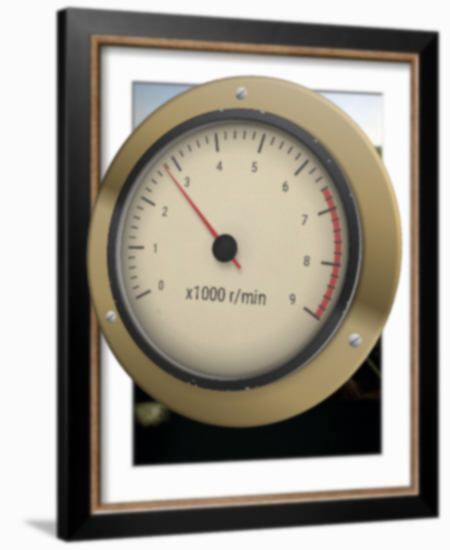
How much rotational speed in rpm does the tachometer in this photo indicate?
2800 rpm
